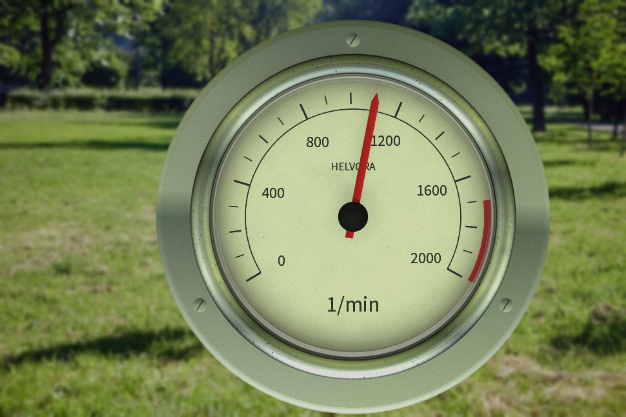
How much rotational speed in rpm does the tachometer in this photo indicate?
1100 rpm
